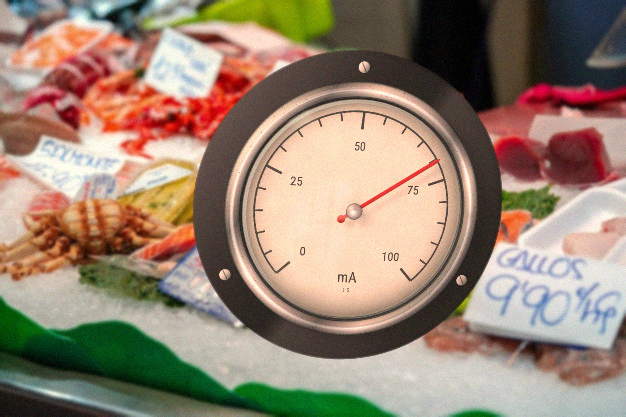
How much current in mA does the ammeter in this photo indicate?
70 mA
